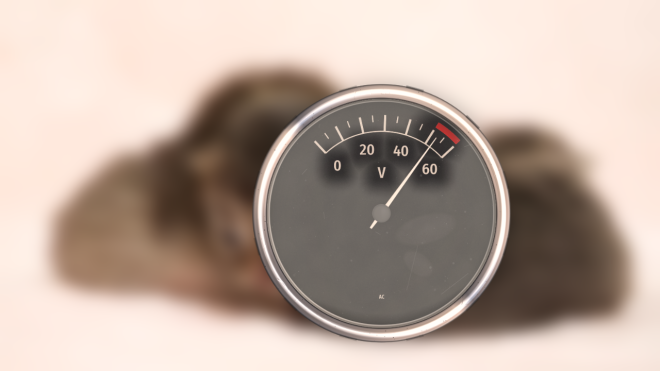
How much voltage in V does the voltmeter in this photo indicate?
52.5 V
